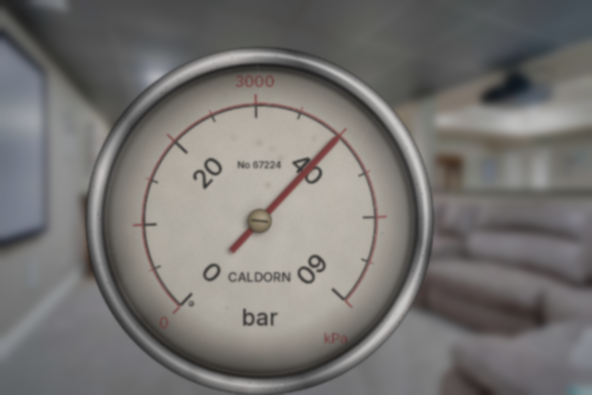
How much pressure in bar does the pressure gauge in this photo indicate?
40 bar
